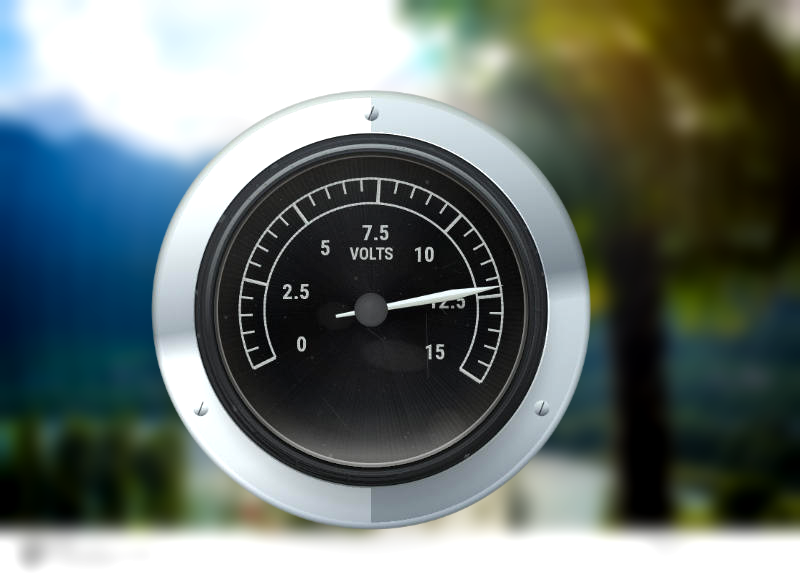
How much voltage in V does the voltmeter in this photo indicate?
12.25 V
